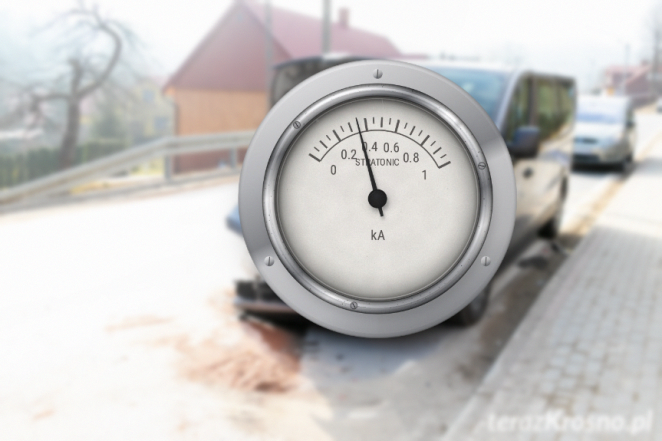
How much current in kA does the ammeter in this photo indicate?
0.35 kA
